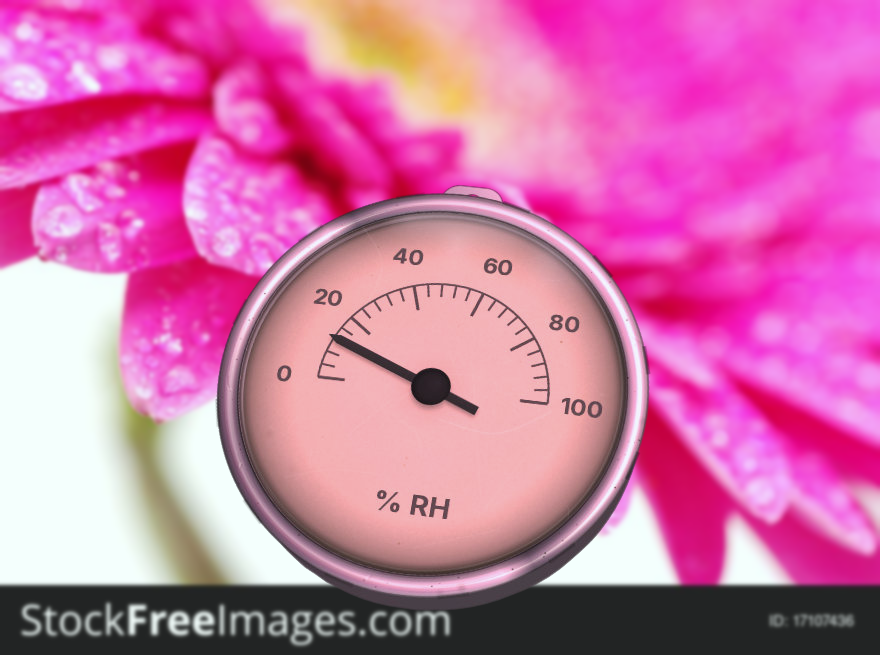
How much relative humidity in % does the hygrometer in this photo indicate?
12 %
